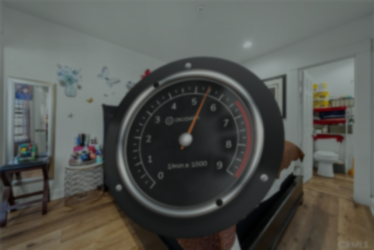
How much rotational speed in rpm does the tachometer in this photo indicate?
5500 rpm
